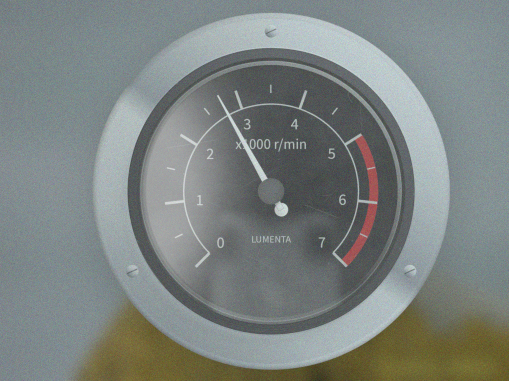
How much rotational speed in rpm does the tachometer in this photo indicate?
2750 rpm
